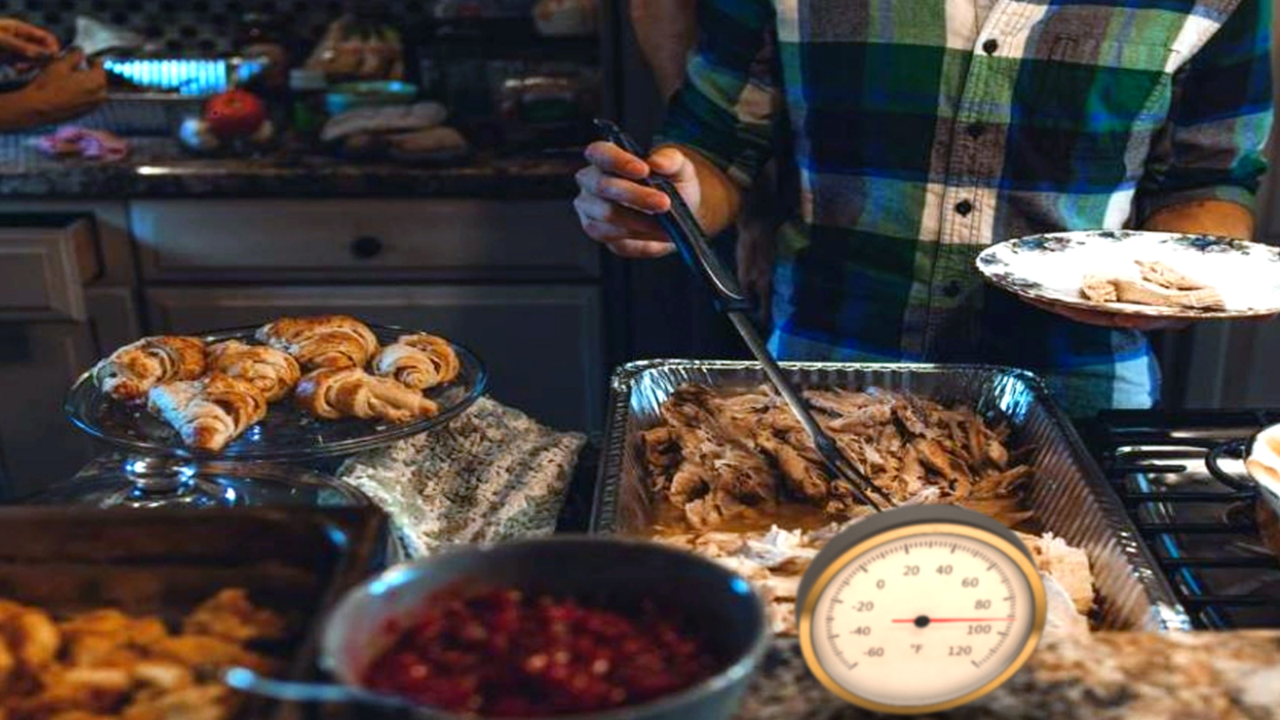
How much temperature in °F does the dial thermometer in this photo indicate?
90 °F
